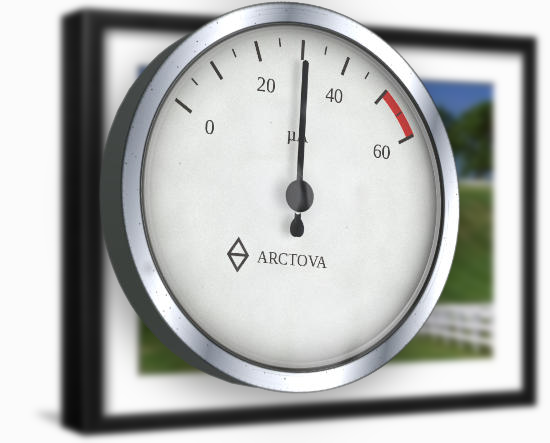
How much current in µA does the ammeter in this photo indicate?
30 µA
